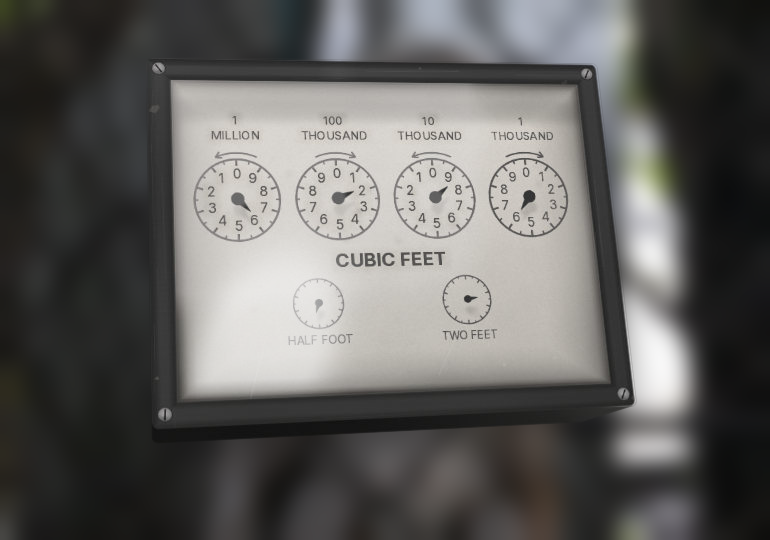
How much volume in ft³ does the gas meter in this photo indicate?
618600 ft³
